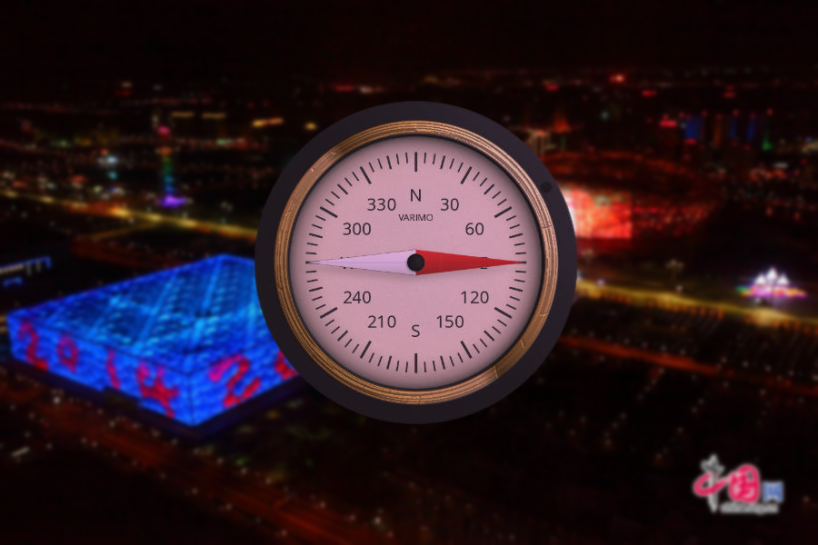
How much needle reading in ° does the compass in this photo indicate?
90 °
